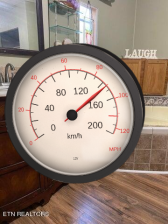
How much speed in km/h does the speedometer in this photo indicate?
145 km/h
